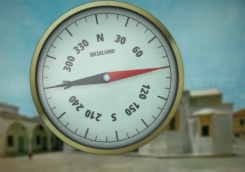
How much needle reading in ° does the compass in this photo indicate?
90 °
